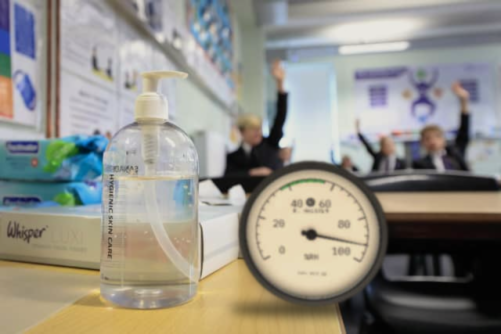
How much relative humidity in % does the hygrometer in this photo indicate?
92 %
